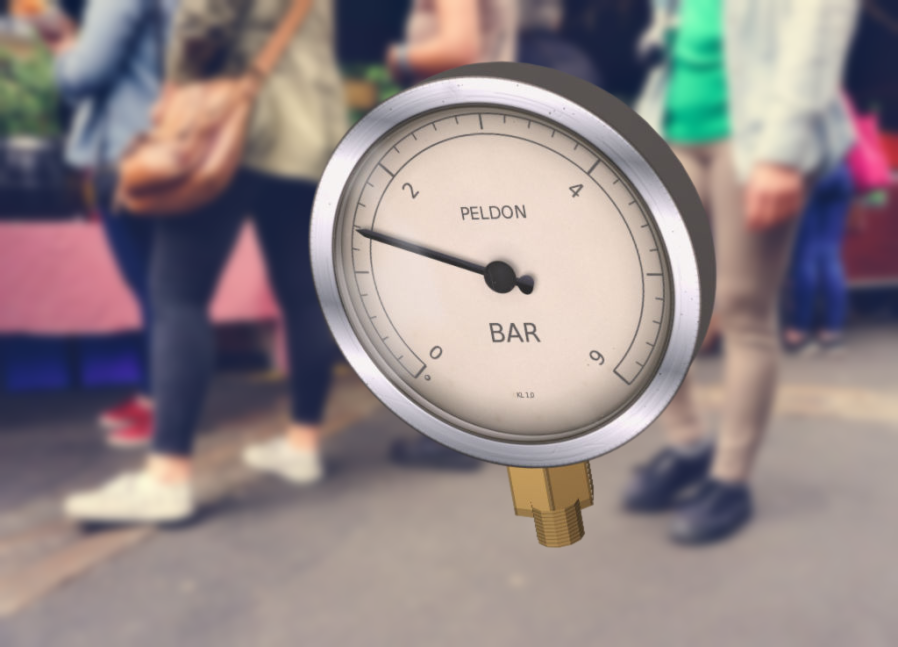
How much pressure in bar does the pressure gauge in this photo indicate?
1.4 bar
